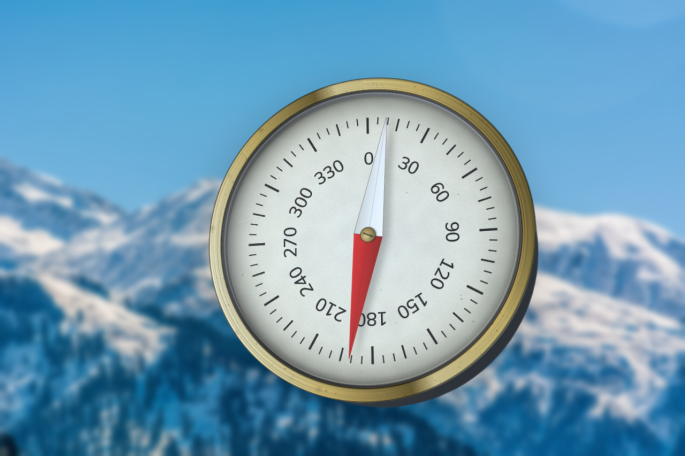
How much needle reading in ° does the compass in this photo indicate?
190 °
